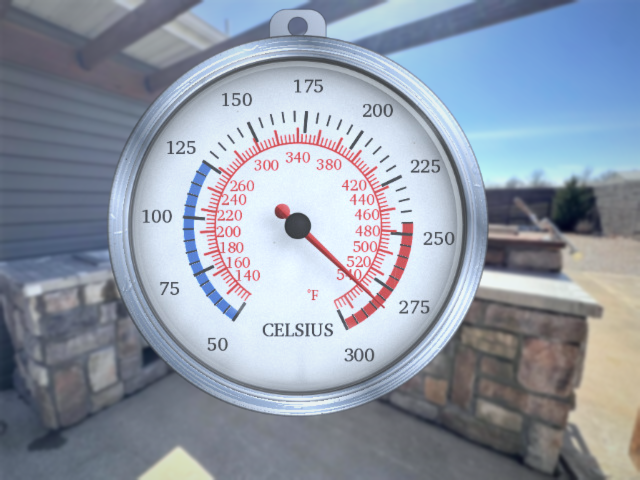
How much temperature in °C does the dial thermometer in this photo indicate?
282.5 °C
